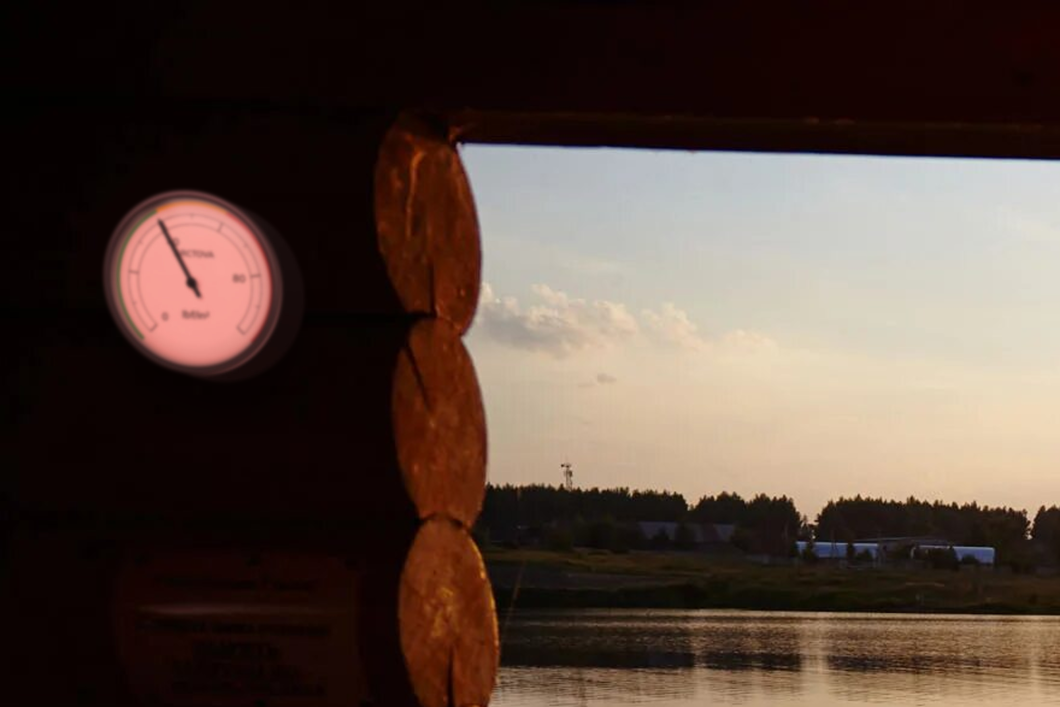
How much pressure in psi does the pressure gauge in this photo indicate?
40 psi
